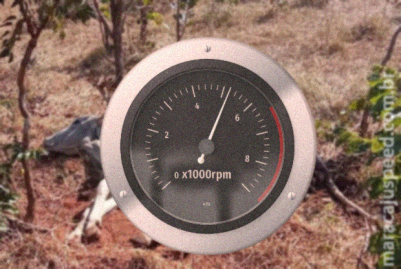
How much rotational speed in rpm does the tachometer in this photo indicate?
5200 rpm
